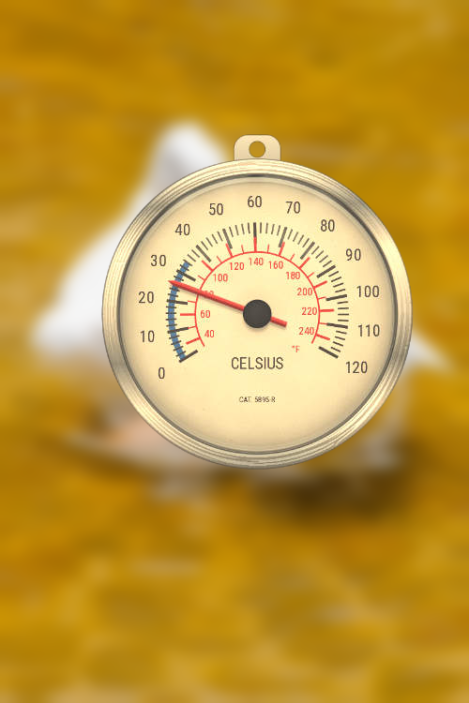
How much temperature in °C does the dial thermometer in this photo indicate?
26 °C
